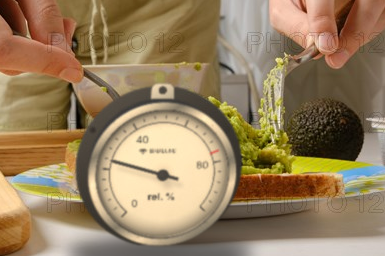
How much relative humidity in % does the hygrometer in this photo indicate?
24 %
